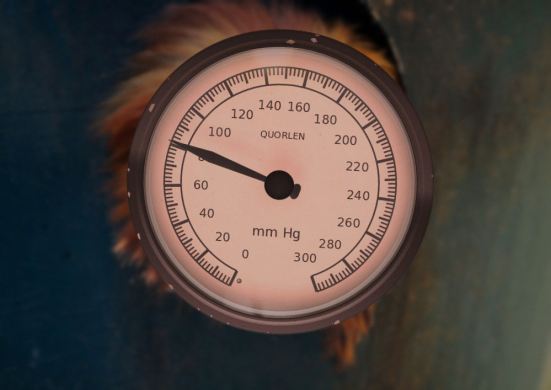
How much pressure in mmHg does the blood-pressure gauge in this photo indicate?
82 mmHg
